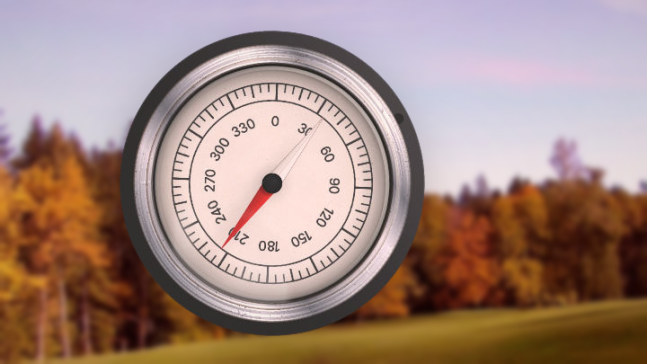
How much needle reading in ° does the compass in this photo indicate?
215 °
